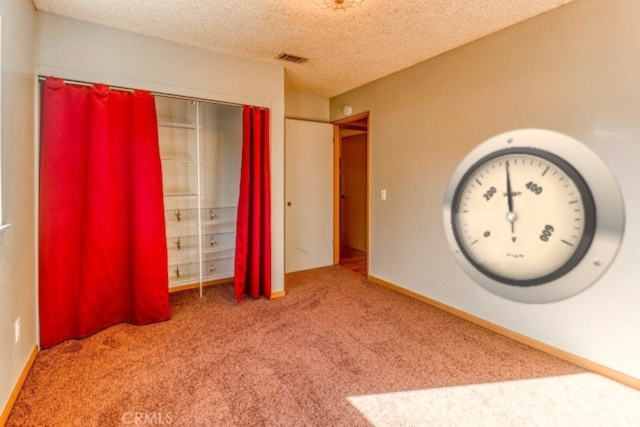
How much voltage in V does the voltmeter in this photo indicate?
300 V
